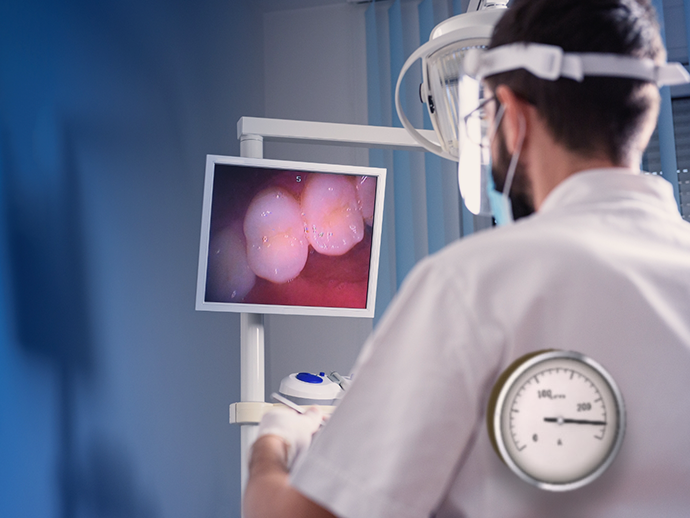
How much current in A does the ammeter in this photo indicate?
230 A
